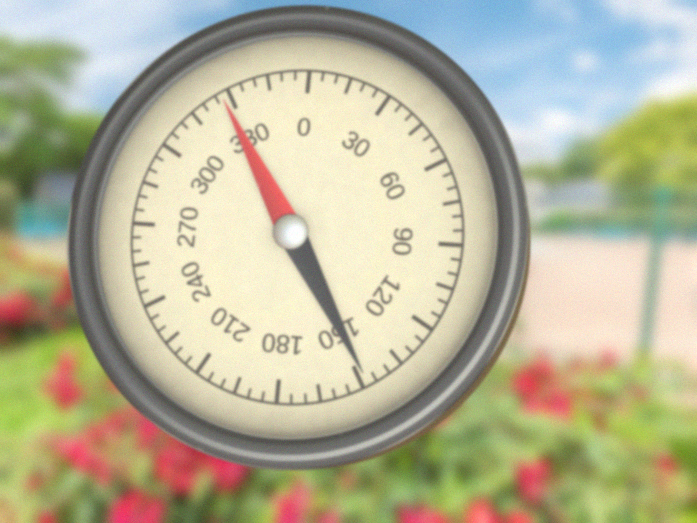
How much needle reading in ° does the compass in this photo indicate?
327.5 °
